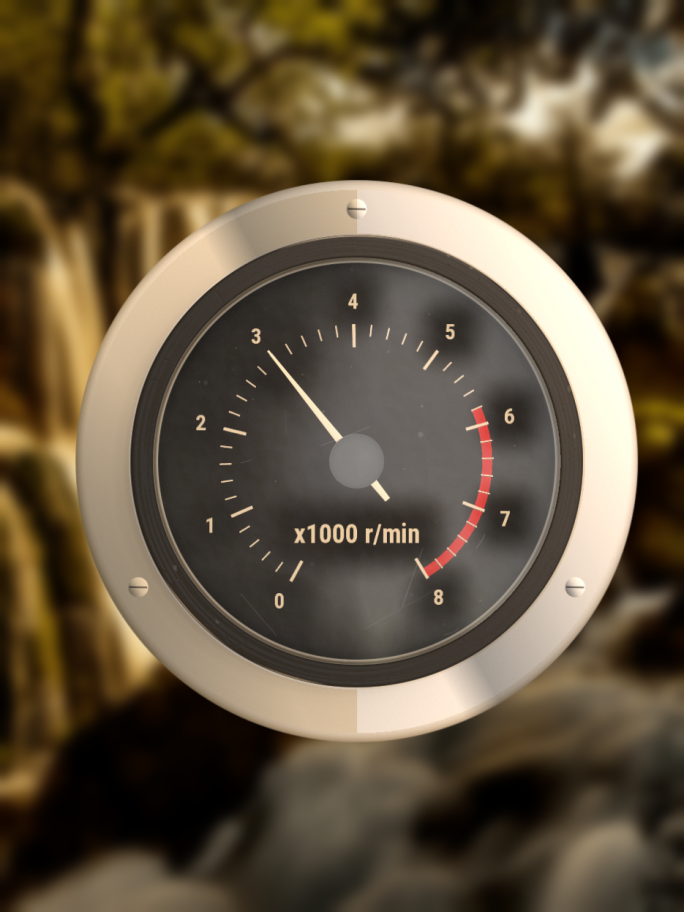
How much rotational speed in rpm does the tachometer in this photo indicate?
3000 rpm
